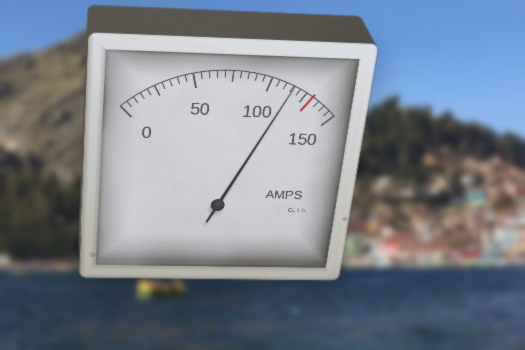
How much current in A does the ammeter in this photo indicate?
115 A
